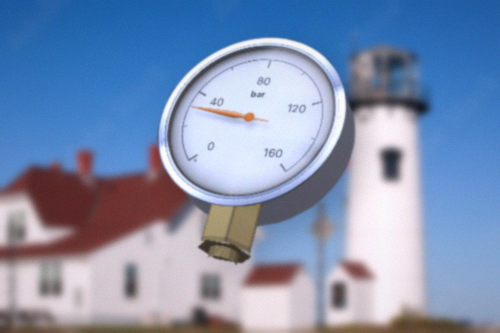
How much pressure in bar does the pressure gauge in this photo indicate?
30 bar
